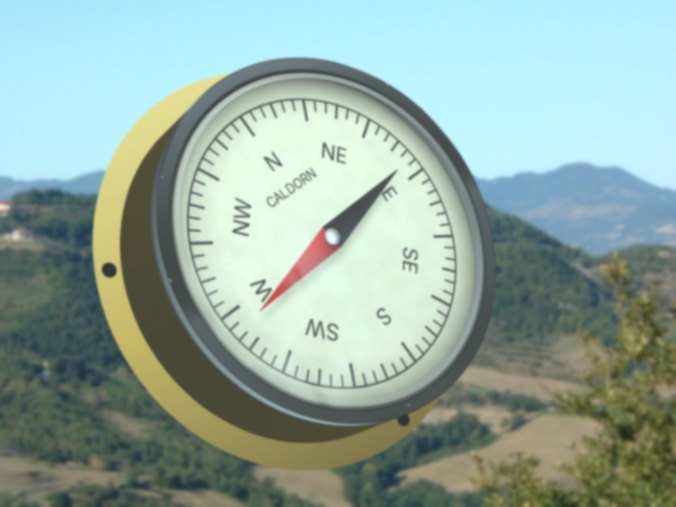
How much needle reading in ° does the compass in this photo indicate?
262.5 °
